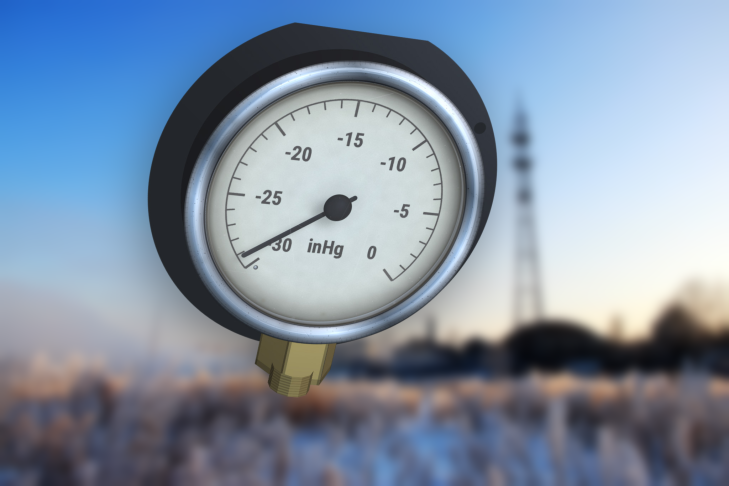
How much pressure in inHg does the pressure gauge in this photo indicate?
-29 inHg
